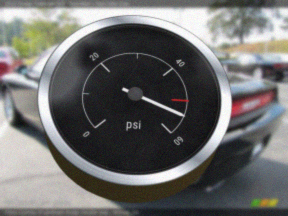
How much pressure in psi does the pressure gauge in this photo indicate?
55 psi
